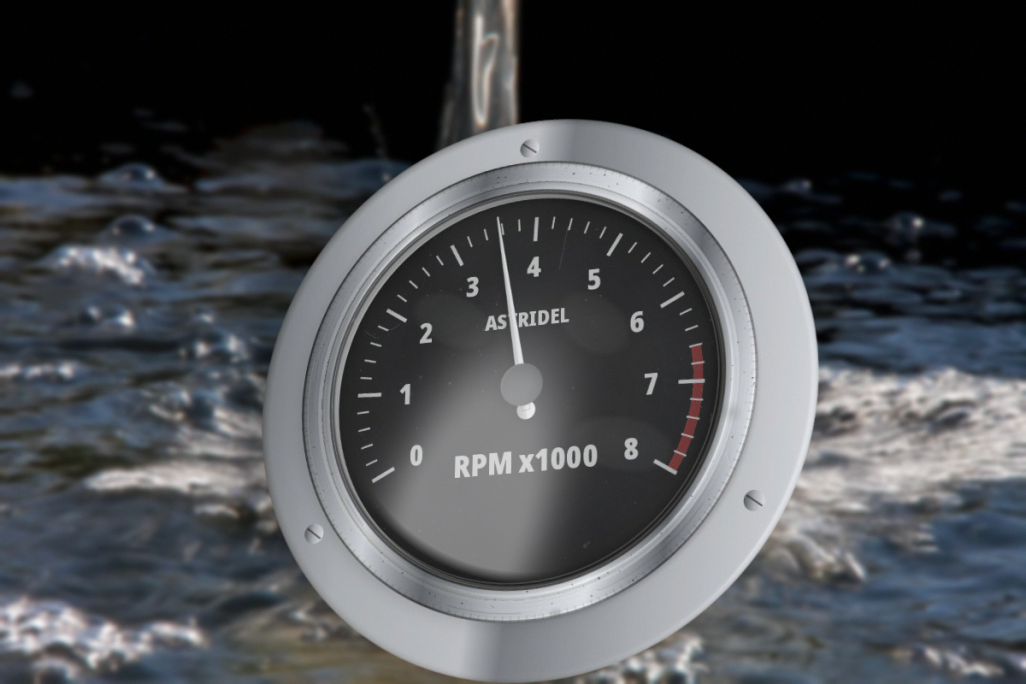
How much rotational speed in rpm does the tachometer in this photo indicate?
3600 rpm
